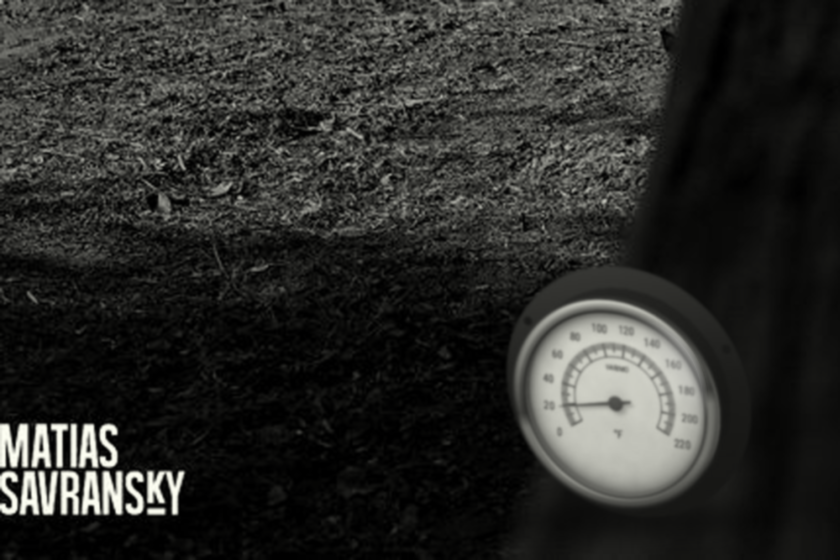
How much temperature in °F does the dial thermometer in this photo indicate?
20 °F
